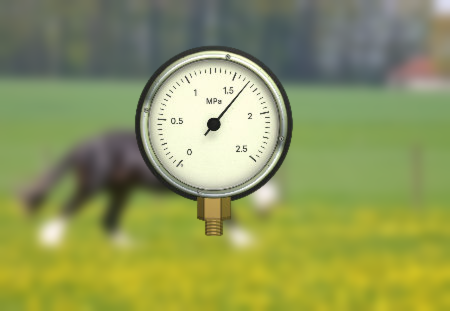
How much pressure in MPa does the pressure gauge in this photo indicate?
1.65 MPa
